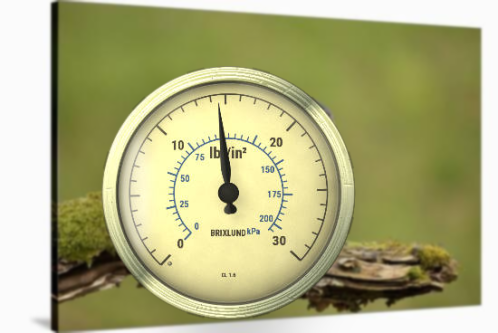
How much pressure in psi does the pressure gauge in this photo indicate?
14.5 psi
